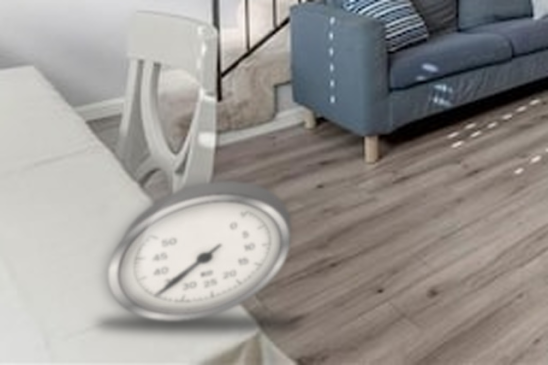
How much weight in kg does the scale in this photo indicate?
35 kg
